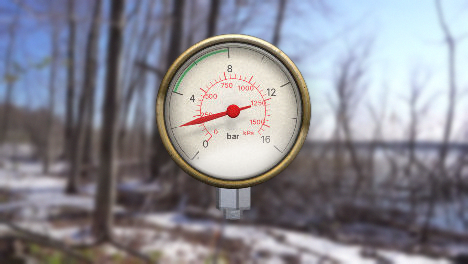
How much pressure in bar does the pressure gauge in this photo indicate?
2 bar
